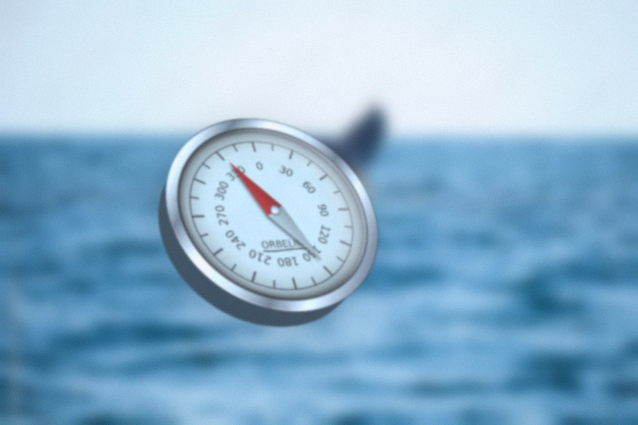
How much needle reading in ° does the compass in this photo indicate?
330 °
